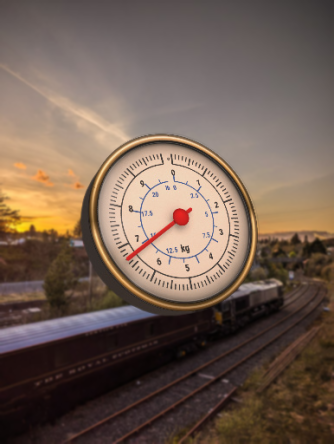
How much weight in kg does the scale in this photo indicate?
6.7 kg
